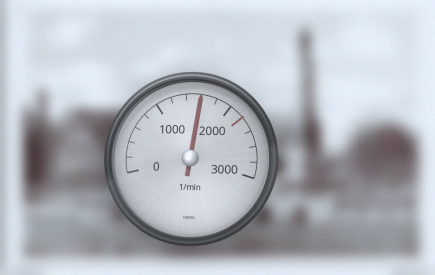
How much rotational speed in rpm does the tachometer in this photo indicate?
1600 rpm
